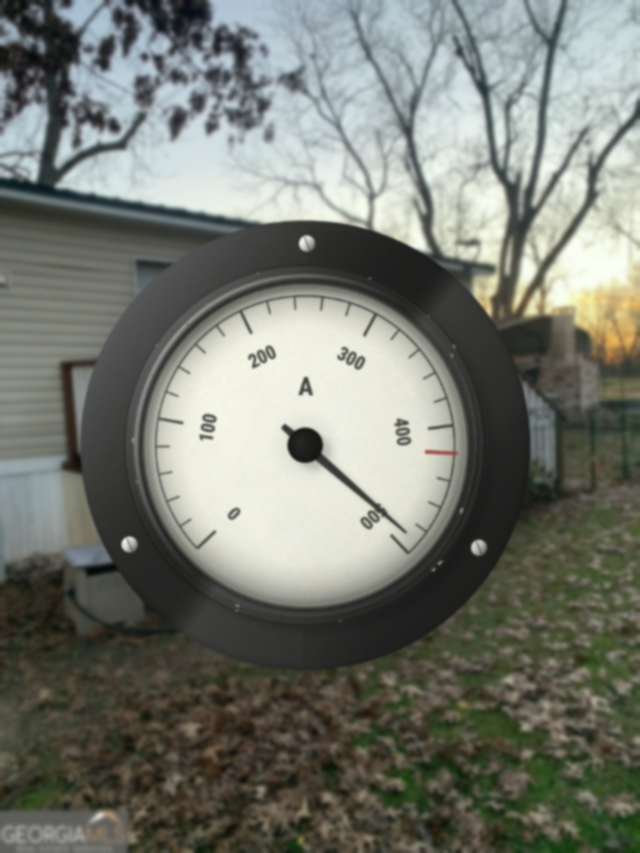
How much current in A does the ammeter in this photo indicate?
490 A
